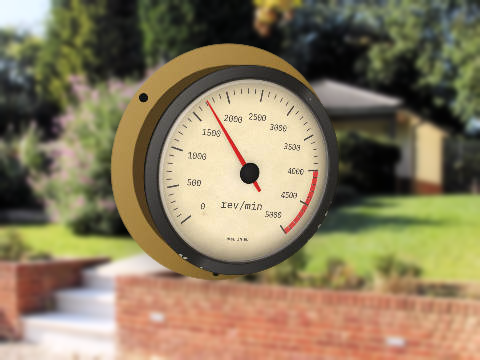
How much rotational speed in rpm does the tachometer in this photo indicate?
1700 rpm
